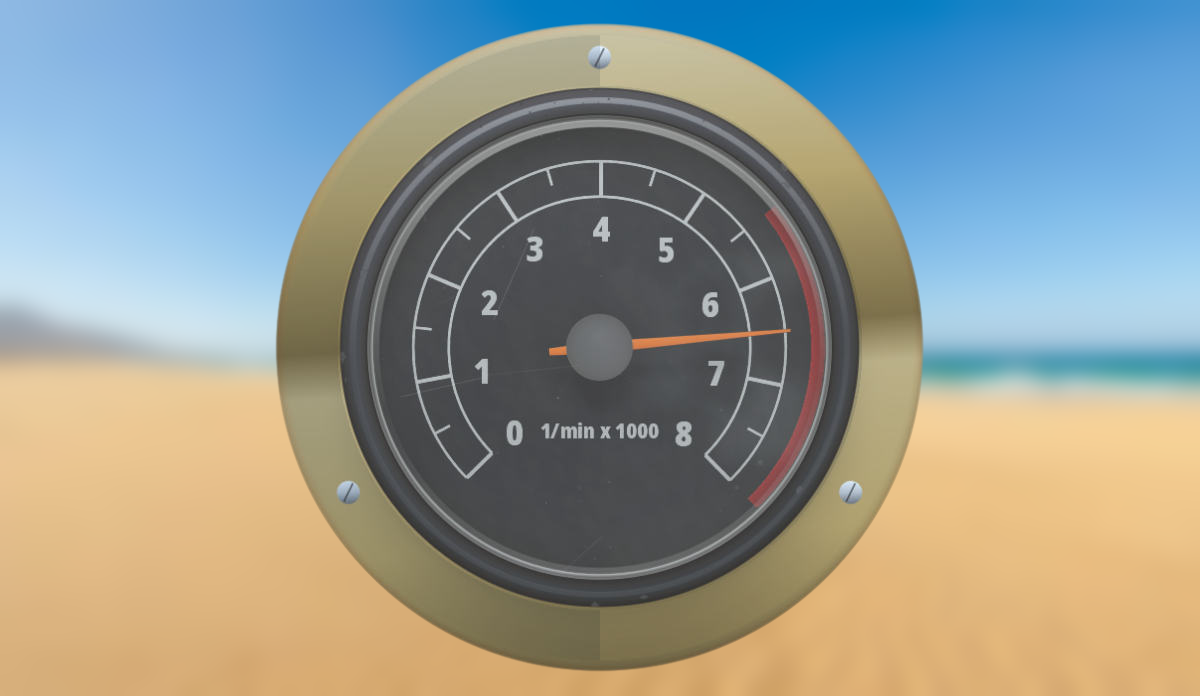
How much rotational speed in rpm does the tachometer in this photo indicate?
6500 rpm
